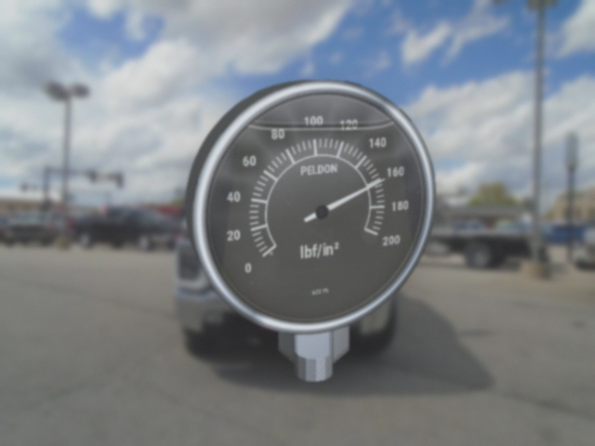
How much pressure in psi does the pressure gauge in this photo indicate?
160 psi
